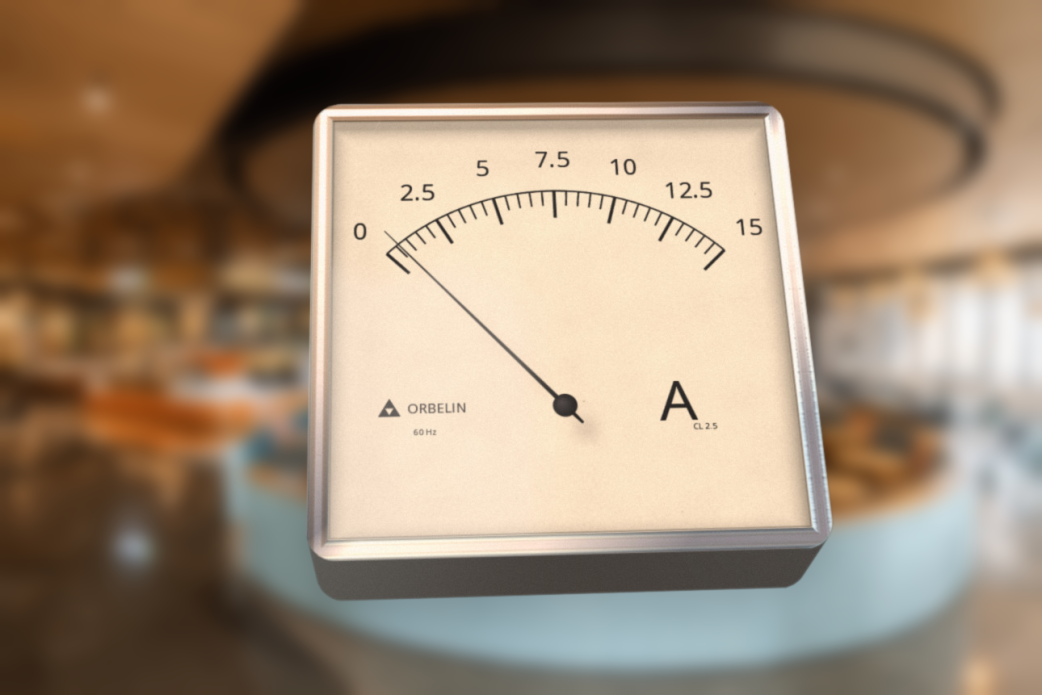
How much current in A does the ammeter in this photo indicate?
0.5 A
